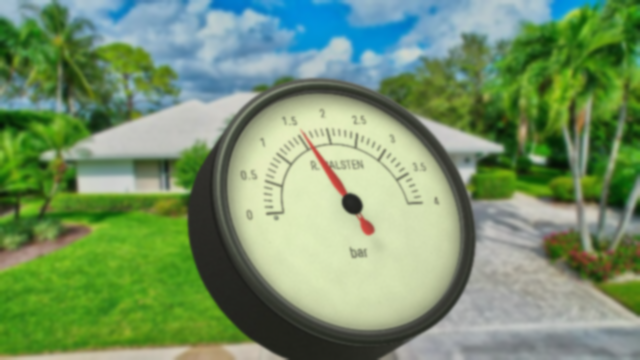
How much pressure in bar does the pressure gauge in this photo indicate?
1.5 bar
